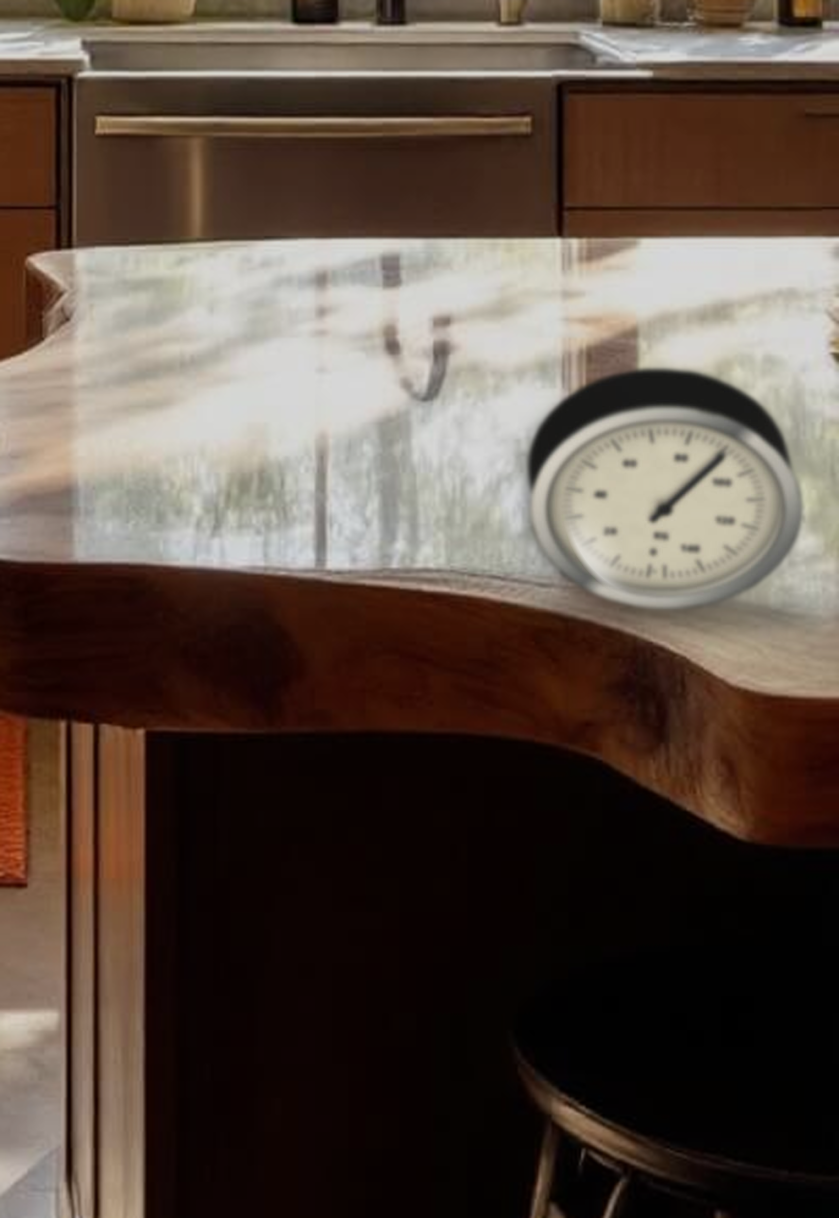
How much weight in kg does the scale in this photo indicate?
90 kg
